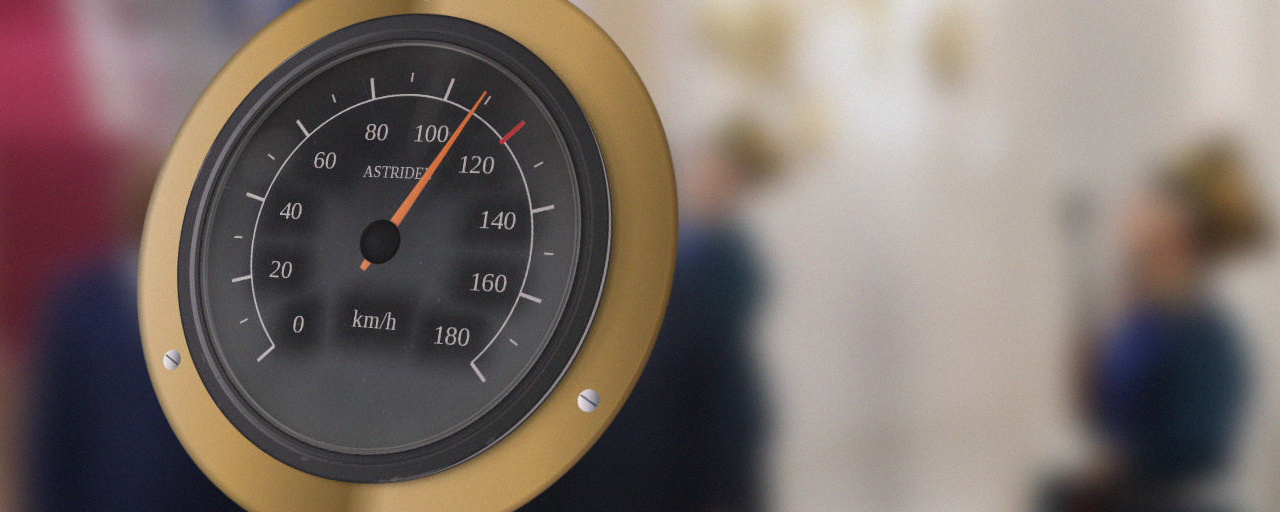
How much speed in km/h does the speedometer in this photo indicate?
110 km/h
